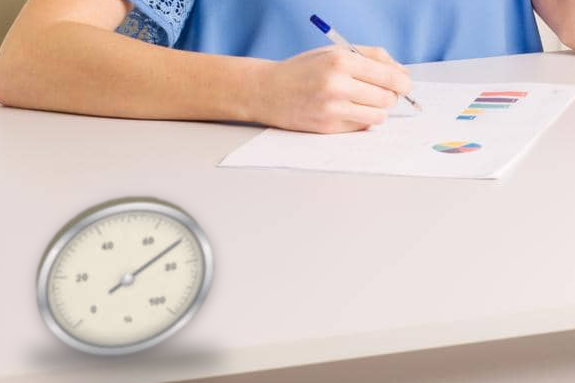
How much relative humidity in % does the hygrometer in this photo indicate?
70 %
